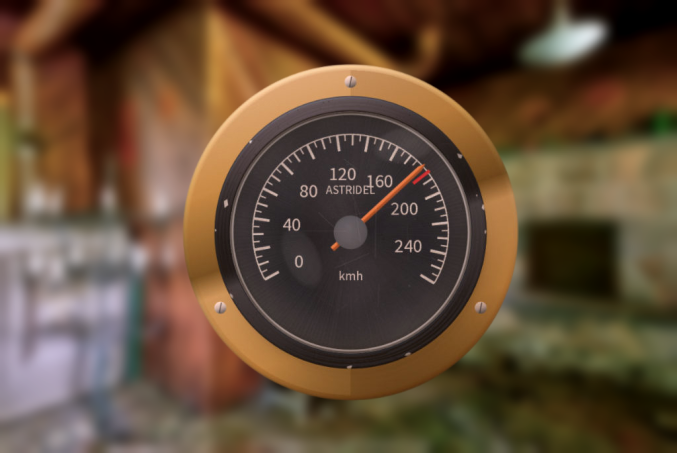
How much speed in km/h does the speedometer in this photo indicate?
180 km/h
